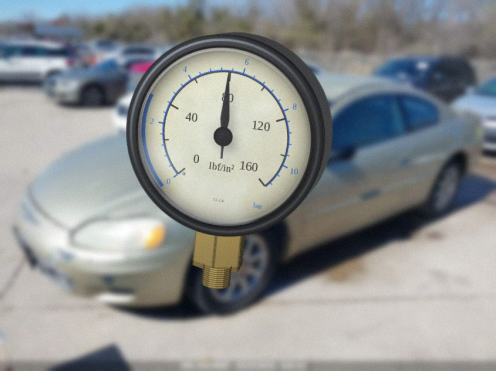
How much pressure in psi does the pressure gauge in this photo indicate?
80 psi
